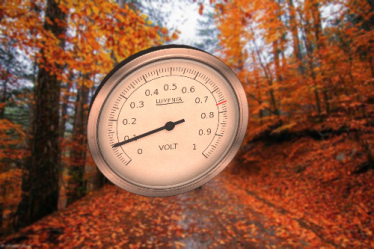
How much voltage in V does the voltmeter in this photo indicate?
0.1 V
